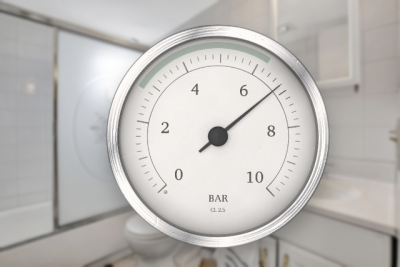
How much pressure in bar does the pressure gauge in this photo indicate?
6.8 bar
